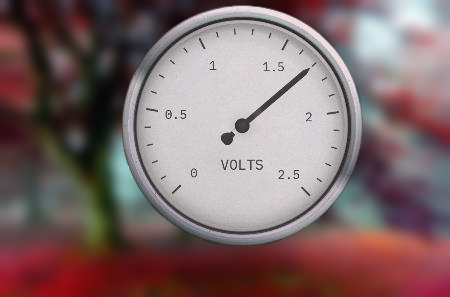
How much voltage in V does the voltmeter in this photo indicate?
1.7 V
